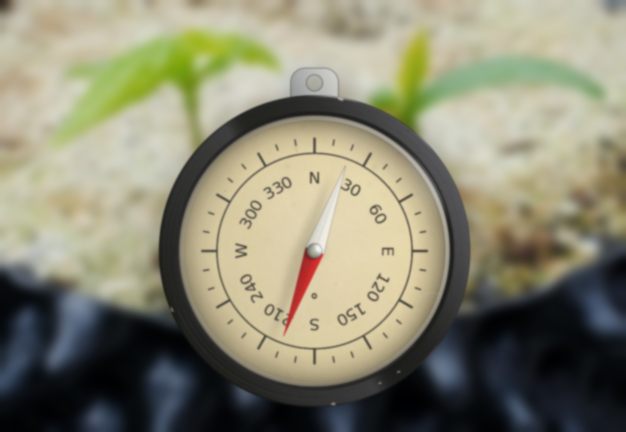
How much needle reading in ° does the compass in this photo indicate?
200 °
